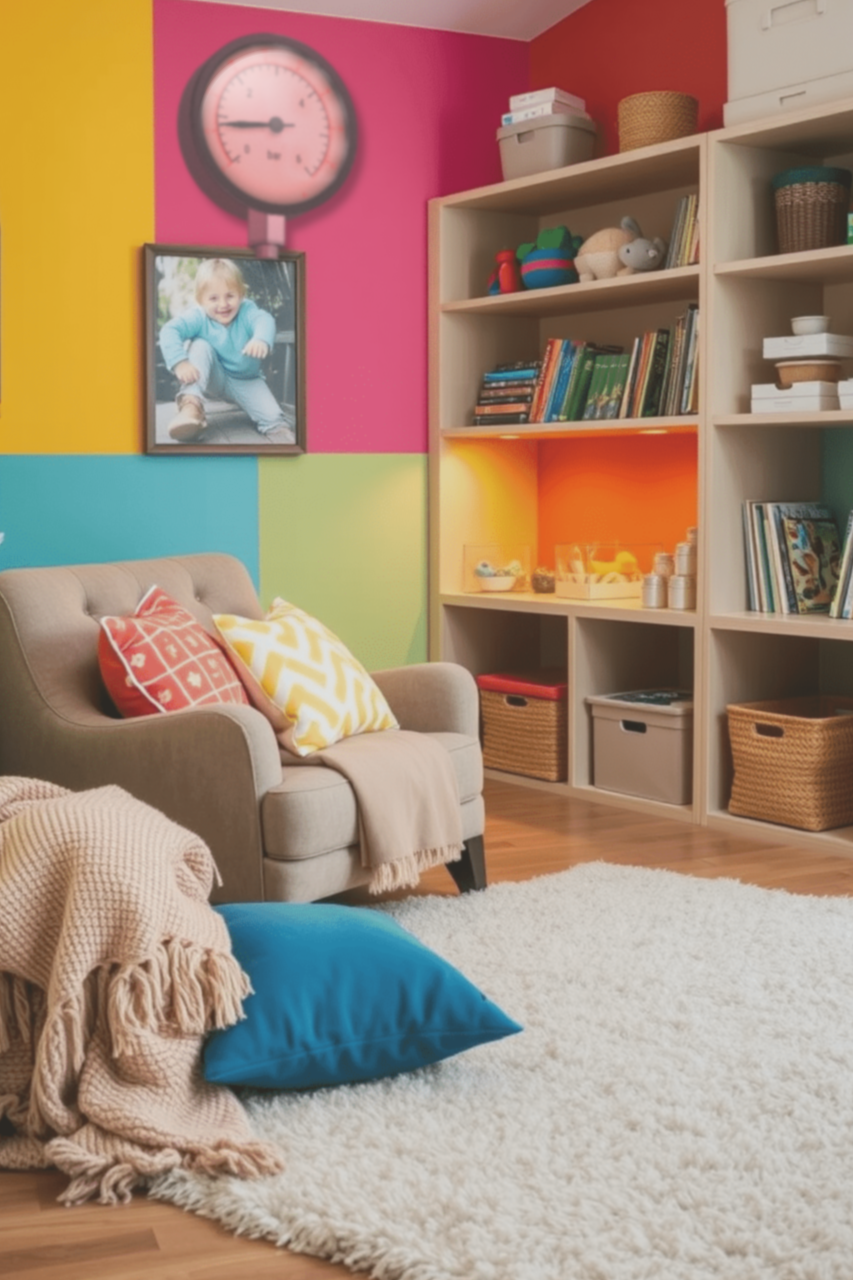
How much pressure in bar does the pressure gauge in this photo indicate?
0.8 bar
